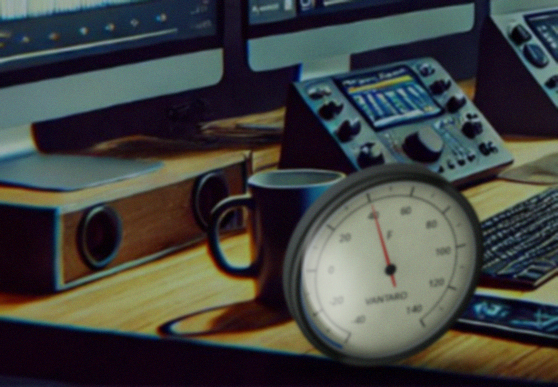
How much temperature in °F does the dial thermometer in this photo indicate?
40 °F
